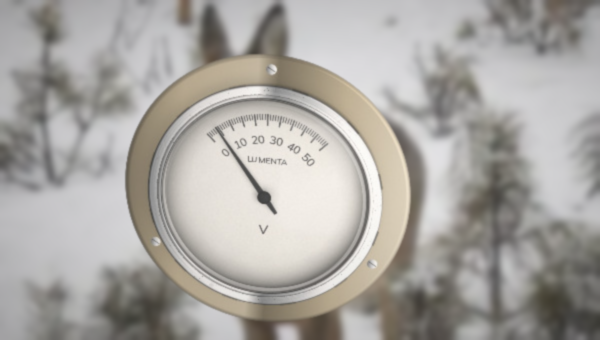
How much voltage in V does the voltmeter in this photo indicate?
5 V
